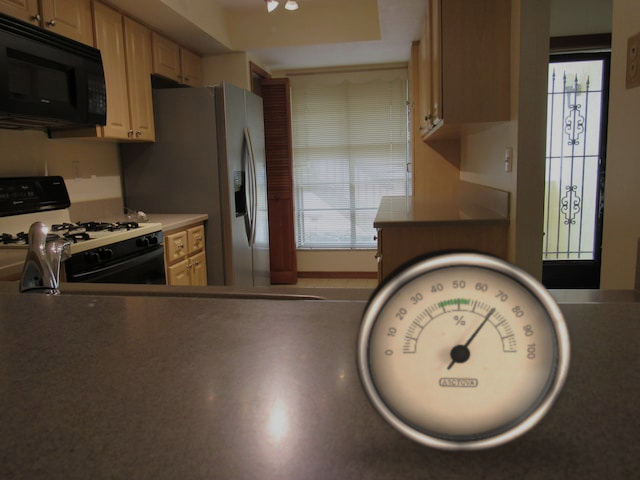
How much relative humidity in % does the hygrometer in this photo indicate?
70 %
